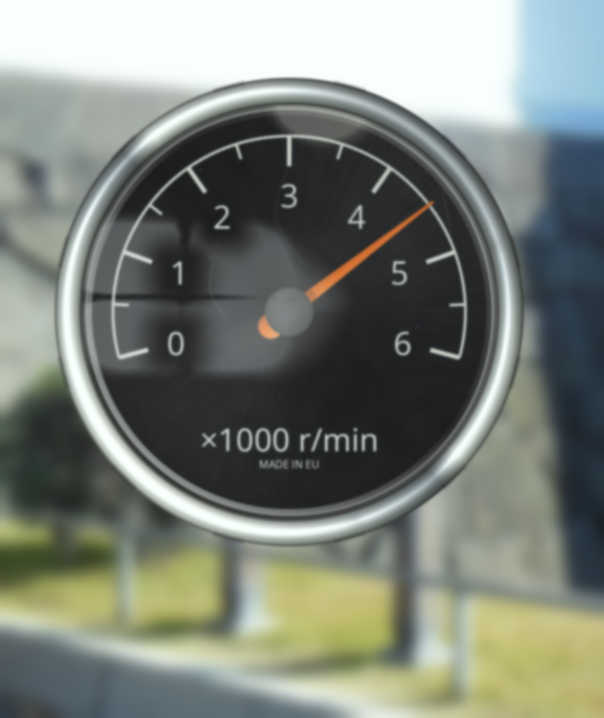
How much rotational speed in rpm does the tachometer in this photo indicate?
4500 rpm
